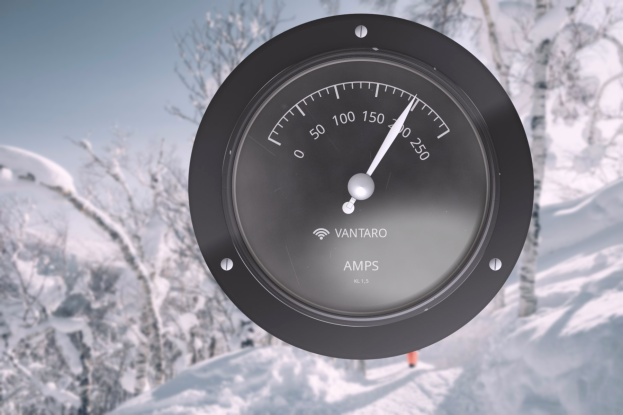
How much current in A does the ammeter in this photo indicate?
195 A
